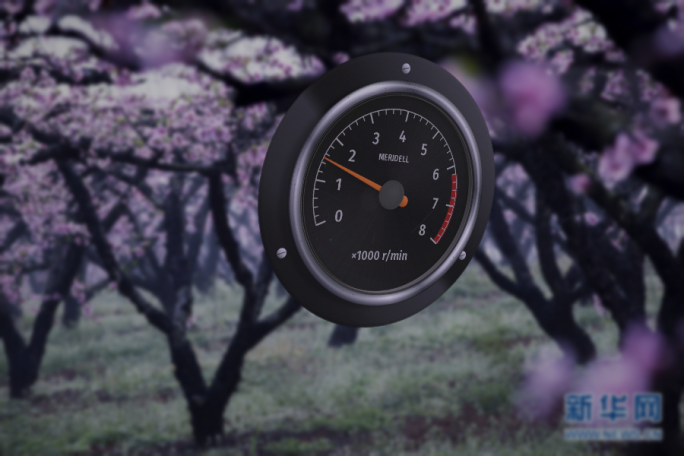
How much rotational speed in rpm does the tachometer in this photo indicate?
1500 rpm
